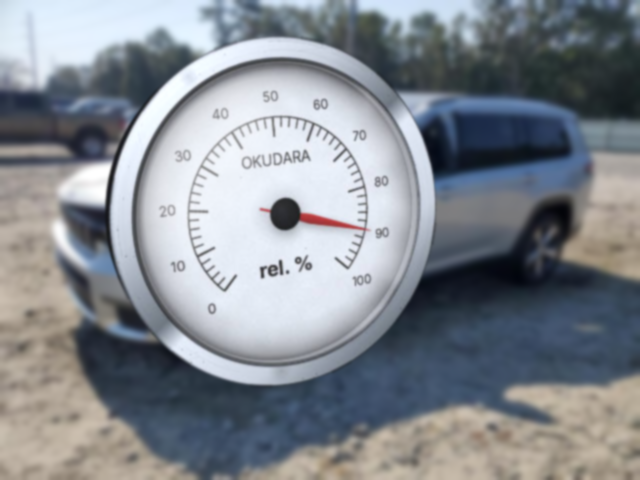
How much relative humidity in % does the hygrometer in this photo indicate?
90 %
